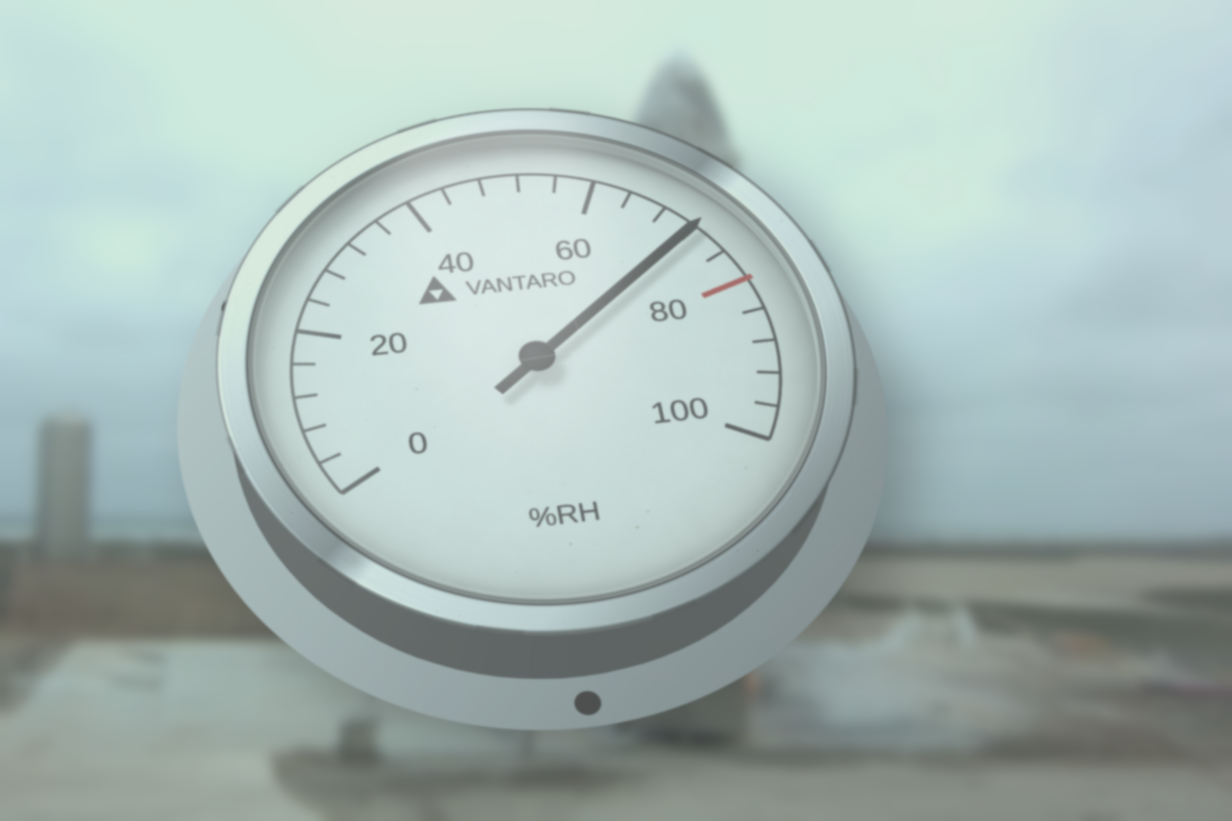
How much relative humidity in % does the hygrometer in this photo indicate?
72 %
